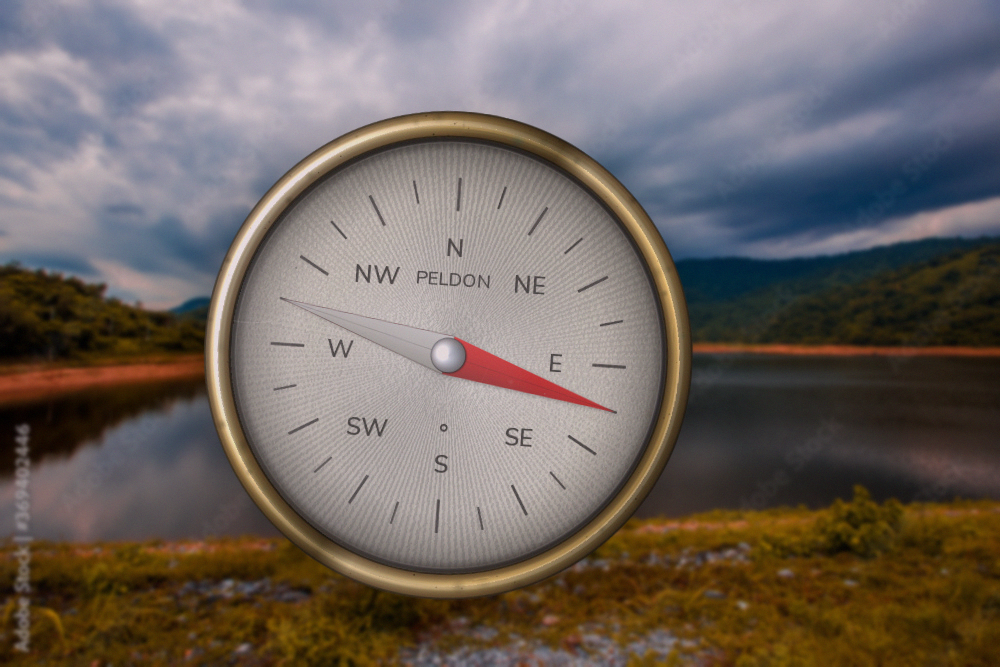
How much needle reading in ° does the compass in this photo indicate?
105 °
